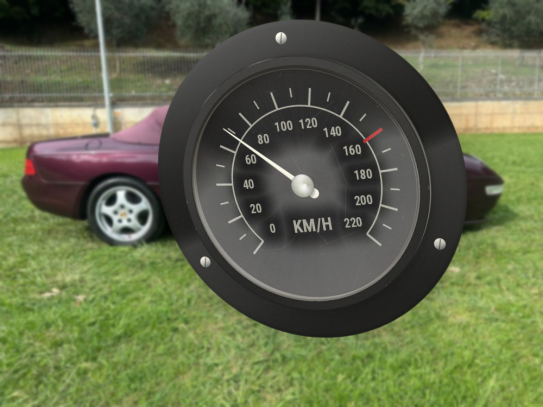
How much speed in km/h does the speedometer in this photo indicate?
70 km/h
